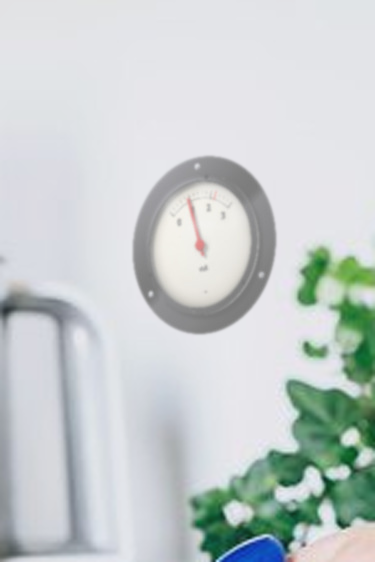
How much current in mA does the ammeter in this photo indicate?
1 mA
